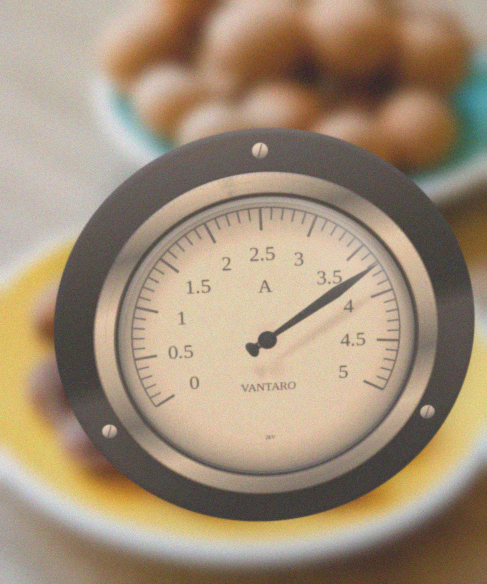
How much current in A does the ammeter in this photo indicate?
3.7 A
